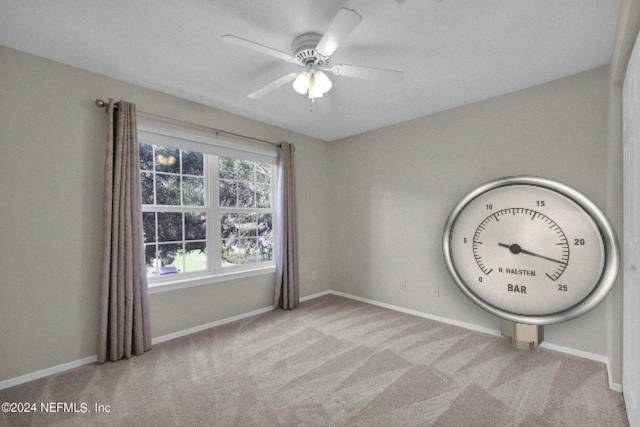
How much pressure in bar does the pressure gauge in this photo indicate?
22.5 bar
